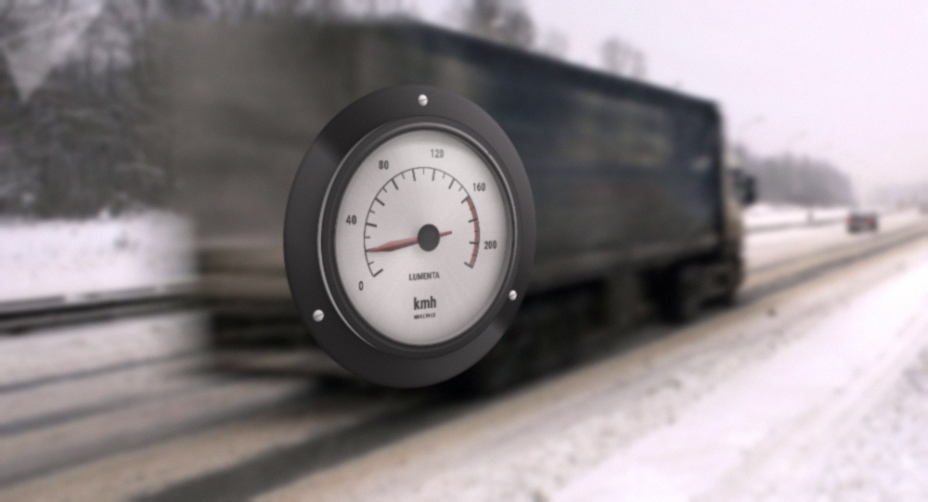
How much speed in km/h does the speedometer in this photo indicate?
20 km/h
